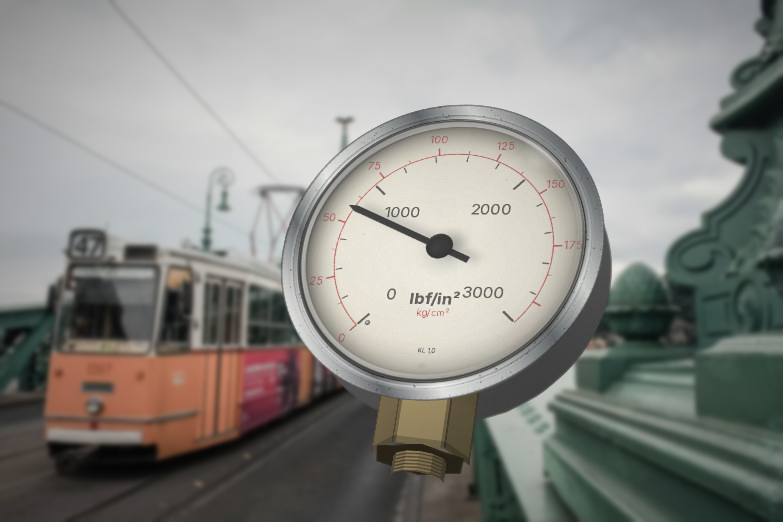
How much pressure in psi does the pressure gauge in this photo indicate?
800 psi
